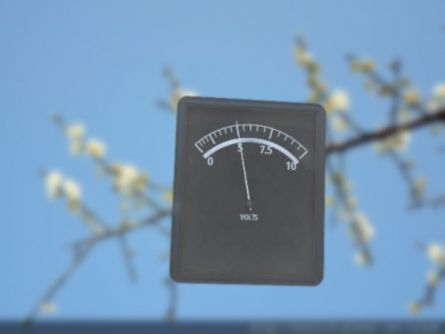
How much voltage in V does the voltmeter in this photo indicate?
5 V
